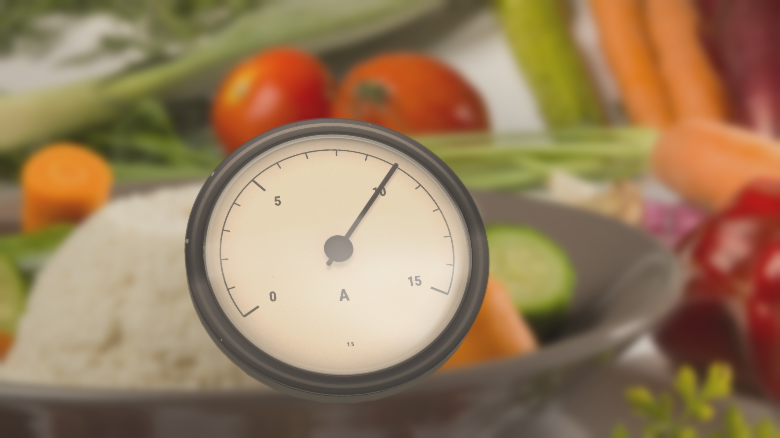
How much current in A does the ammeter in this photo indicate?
10 A
